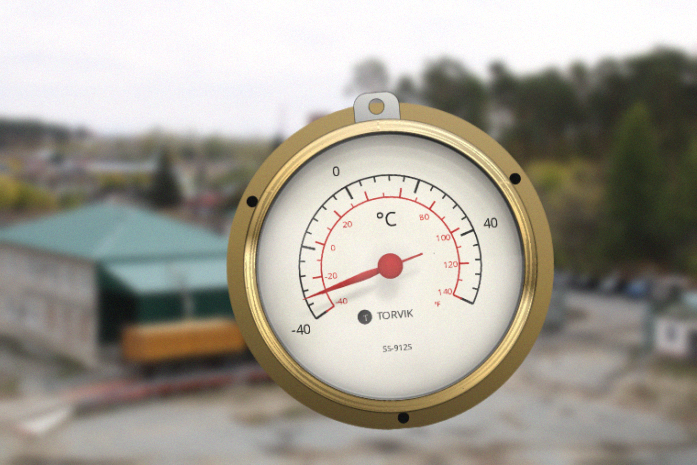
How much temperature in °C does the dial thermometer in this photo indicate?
-34 °C
